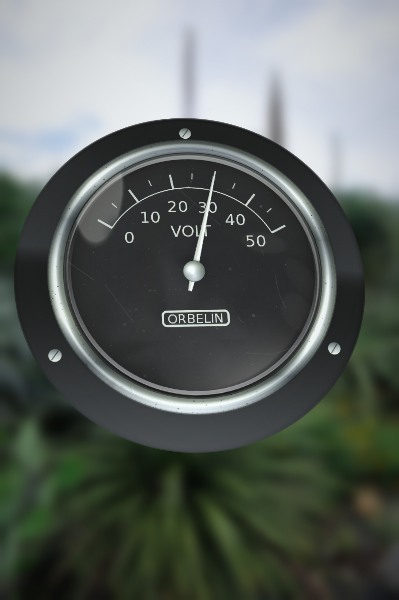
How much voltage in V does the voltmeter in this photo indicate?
30 V
